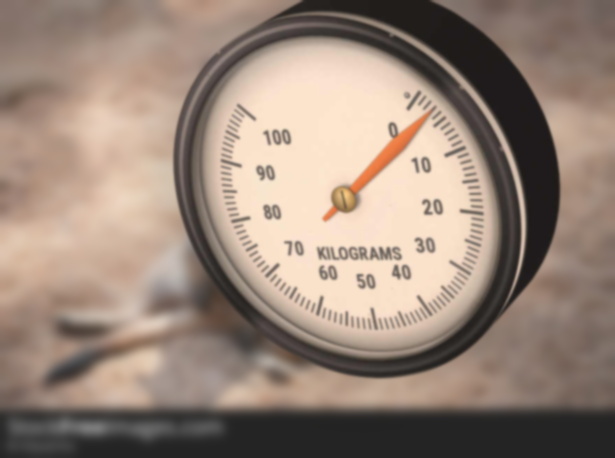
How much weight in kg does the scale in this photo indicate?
3 kg
